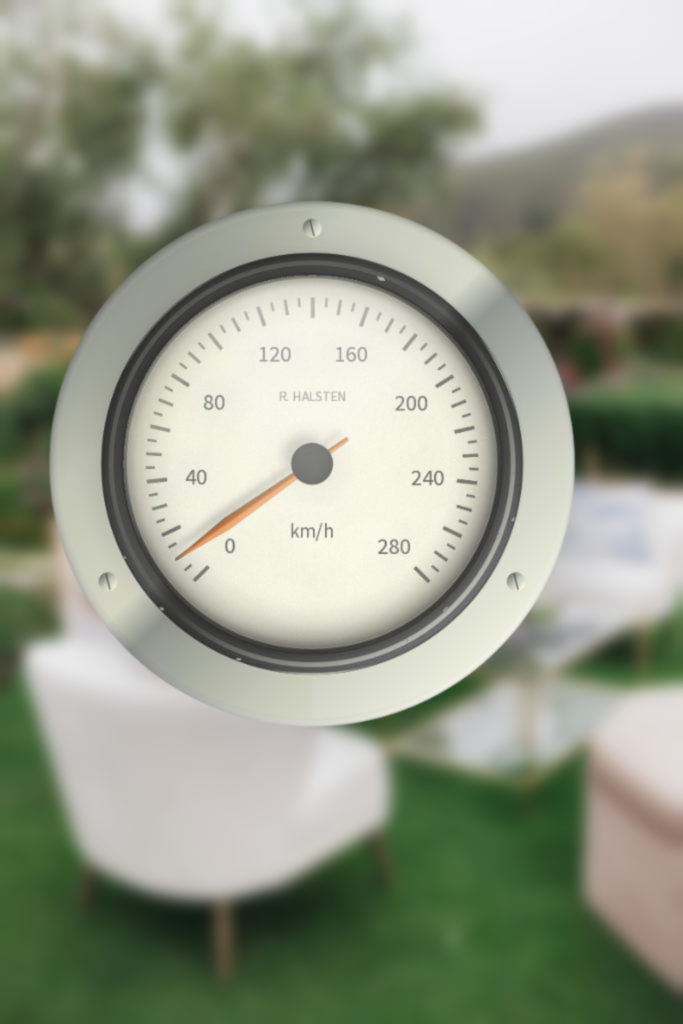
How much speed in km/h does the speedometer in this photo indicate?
10 km/h
